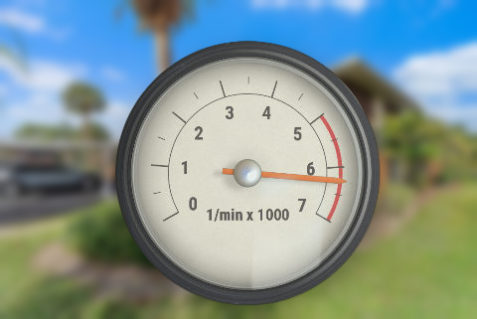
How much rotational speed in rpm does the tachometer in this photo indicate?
6250 rpm
